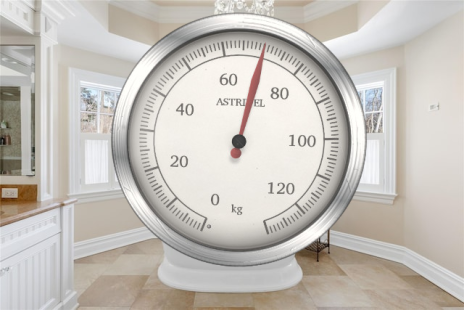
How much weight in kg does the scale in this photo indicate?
70 kg
